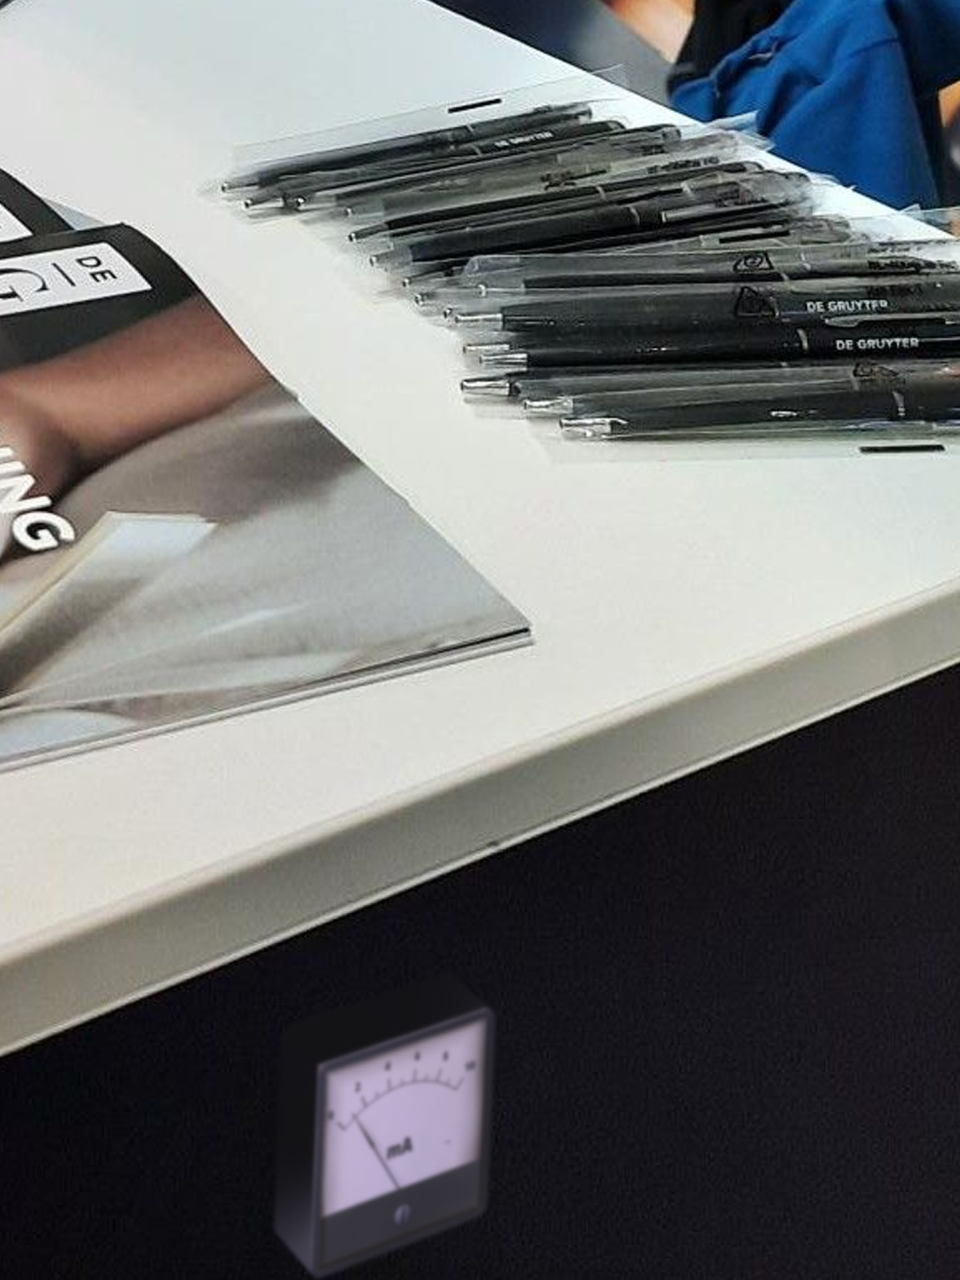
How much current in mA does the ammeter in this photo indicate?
1 mA
